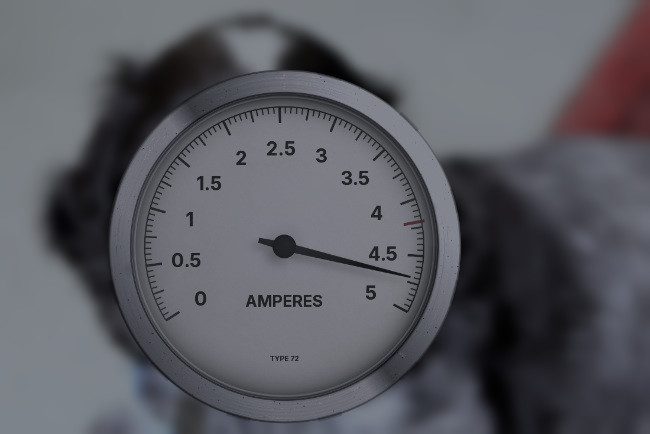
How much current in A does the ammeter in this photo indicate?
4.7 A
